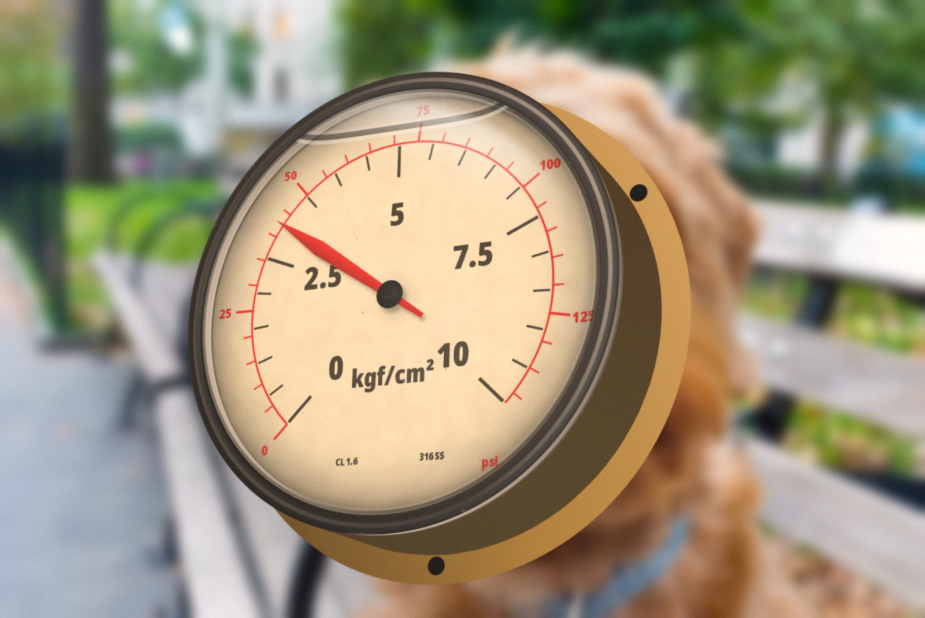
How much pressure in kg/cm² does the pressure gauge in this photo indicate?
3 kg/cm²
